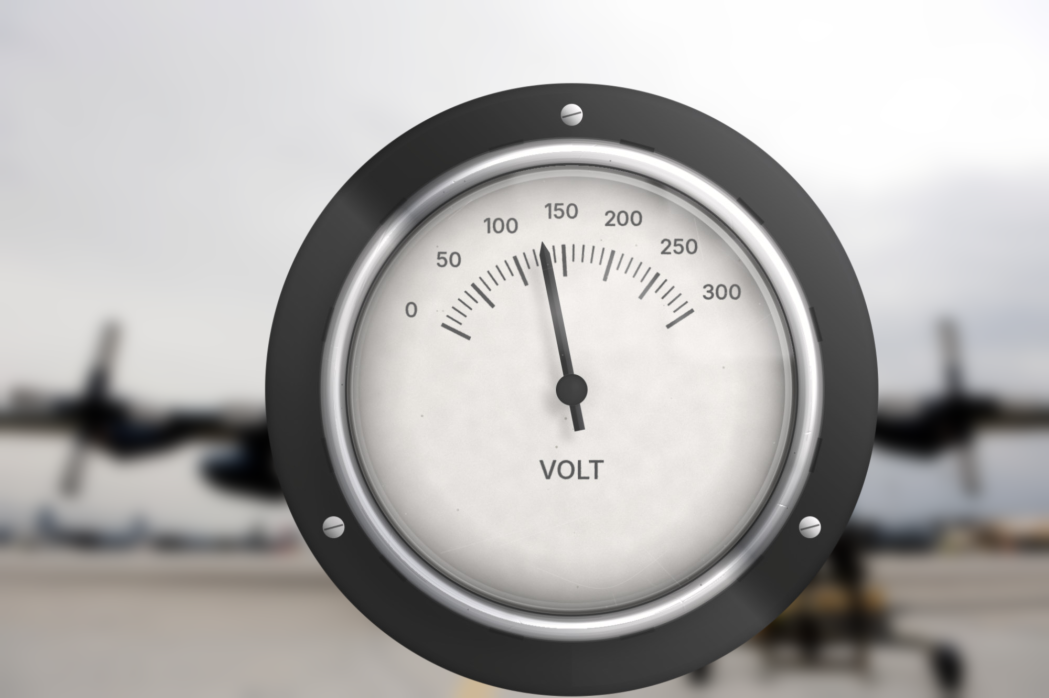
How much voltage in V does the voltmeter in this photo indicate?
130 V
